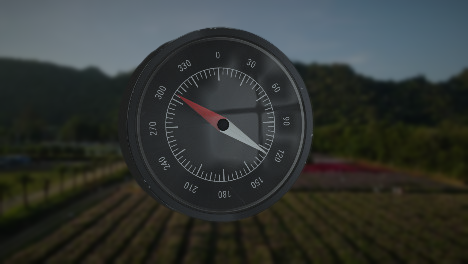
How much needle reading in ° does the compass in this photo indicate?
305 °
